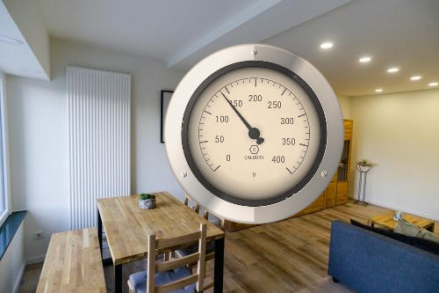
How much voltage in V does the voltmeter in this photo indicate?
140 V
